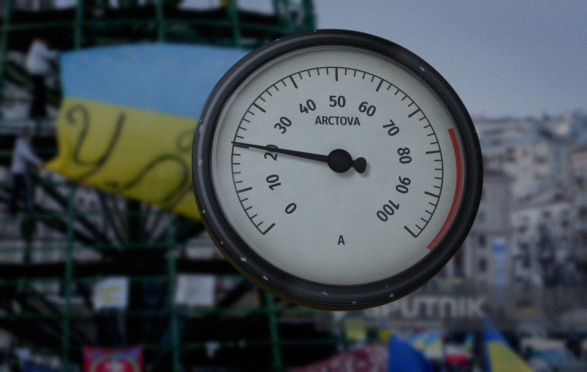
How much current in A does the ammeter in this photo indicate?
20 A
